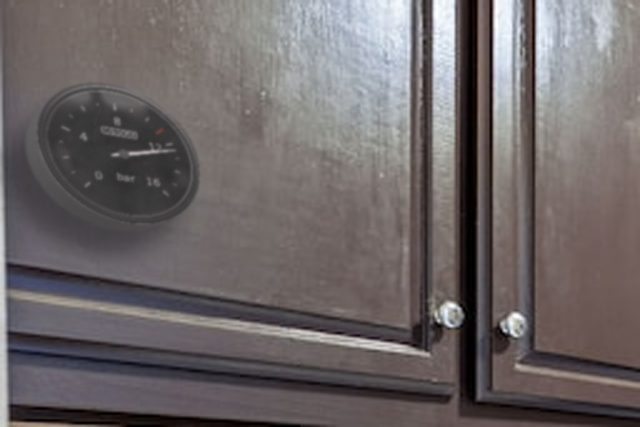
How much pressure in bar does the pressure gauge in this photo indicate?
12.5 bar
